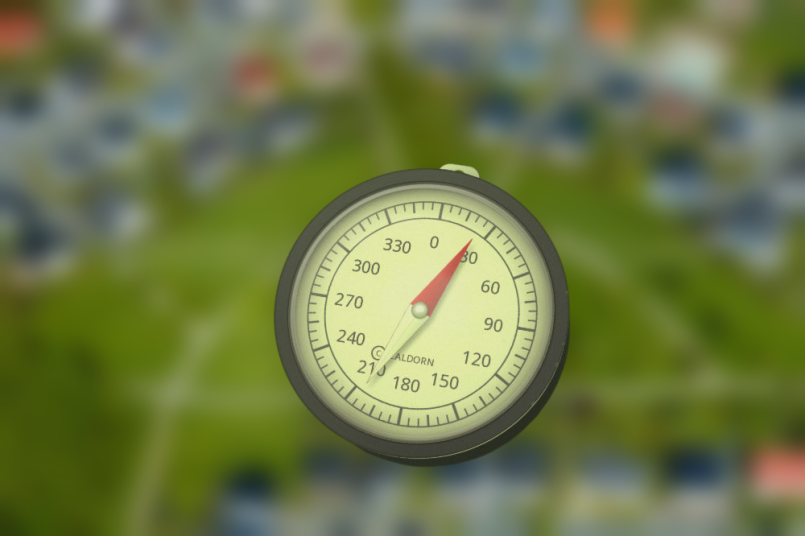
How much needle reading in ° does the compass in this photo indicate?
25 °
